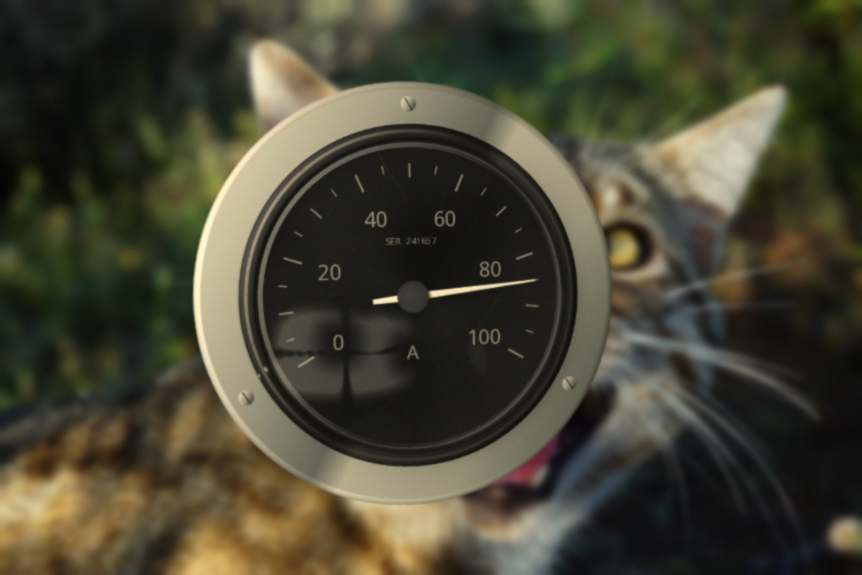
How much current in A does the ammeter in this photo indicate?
85 A
